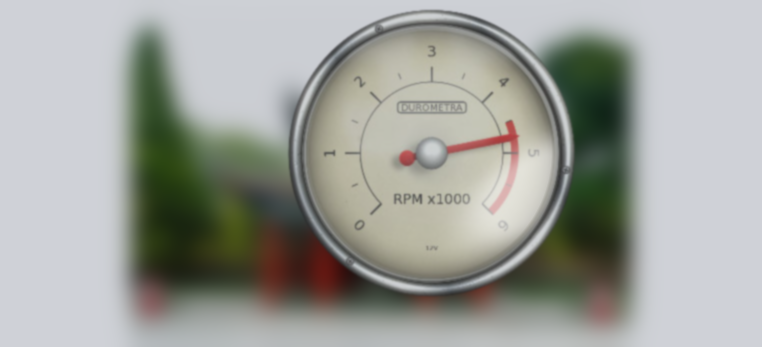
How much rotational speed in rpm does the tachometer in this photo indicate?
4750 rpm
